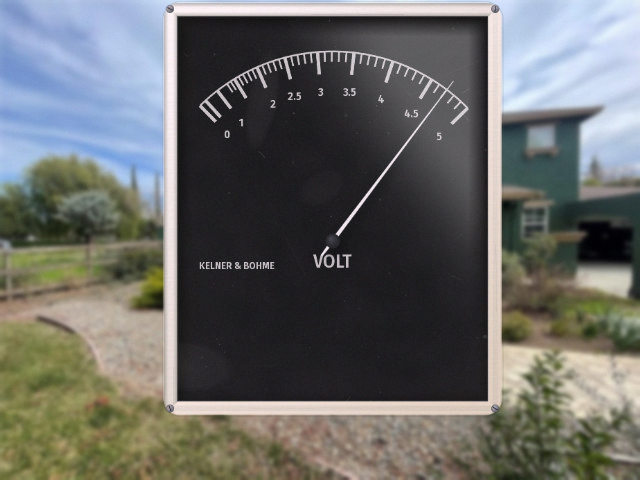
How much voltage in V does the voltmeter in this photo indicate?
4.7 V
